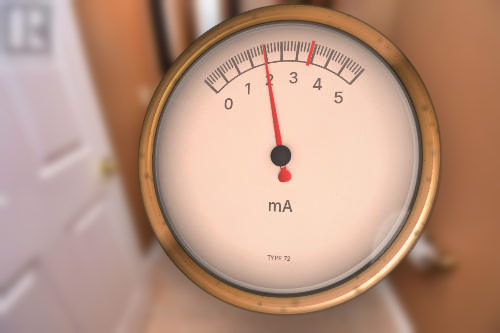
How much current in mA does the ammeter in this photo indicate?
2 mA
